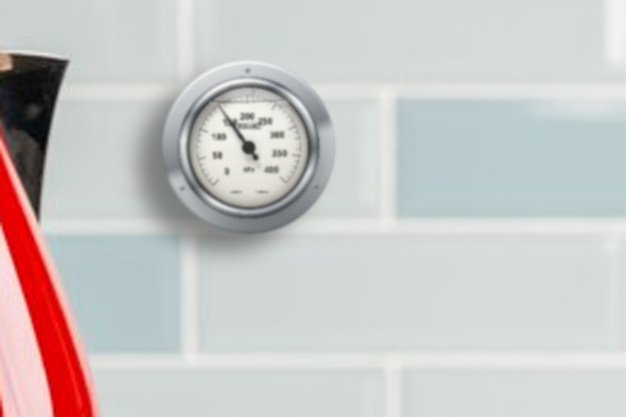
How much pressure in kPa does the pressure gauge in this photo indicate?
150 kPa
